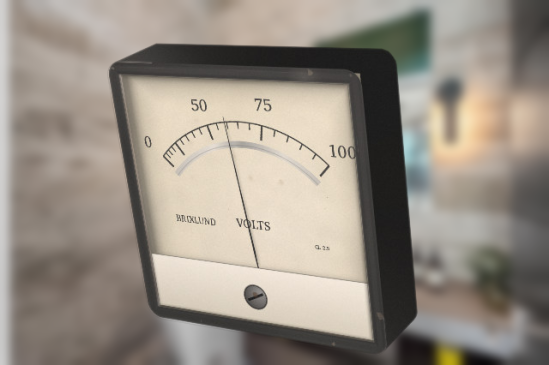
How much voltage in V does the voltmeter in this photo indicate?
60 V
